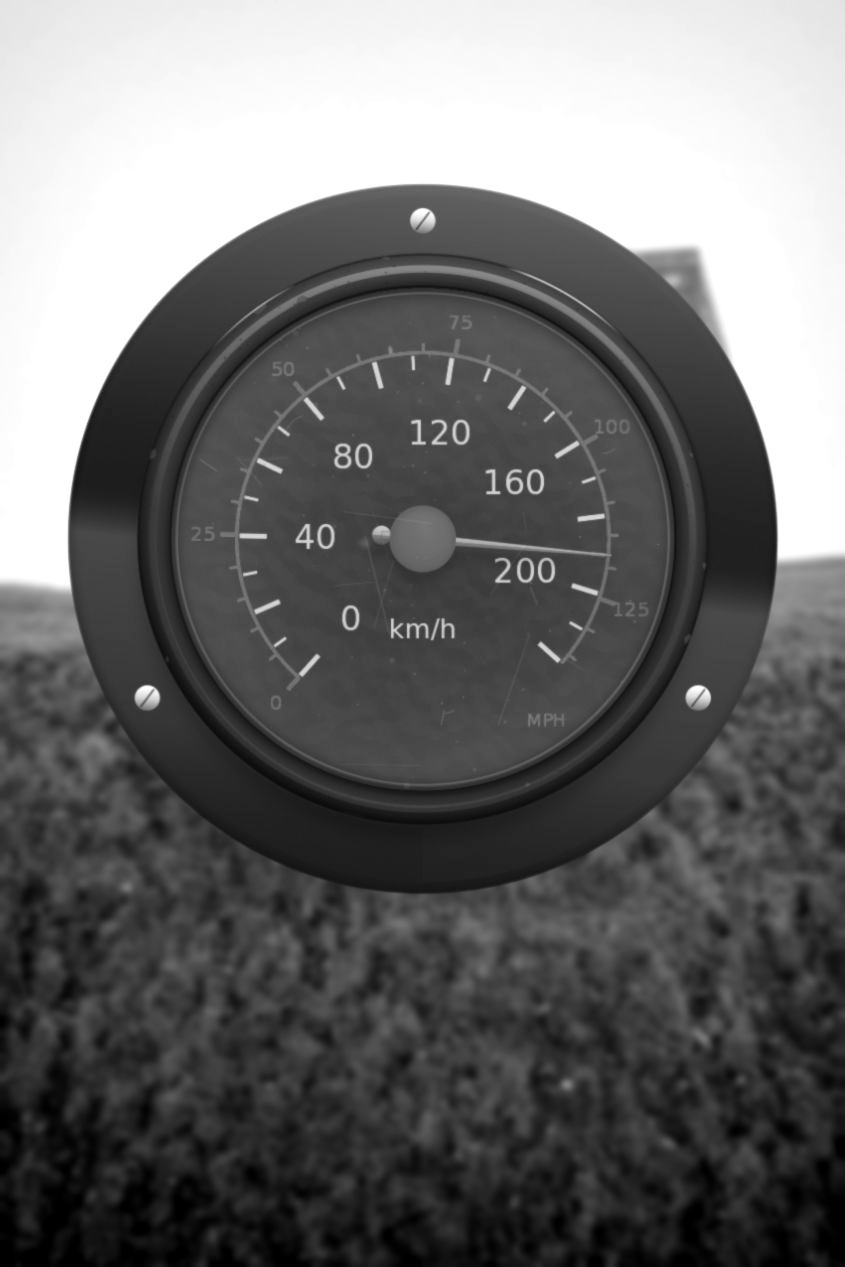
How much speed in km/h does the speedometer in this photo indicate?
190 km/h
